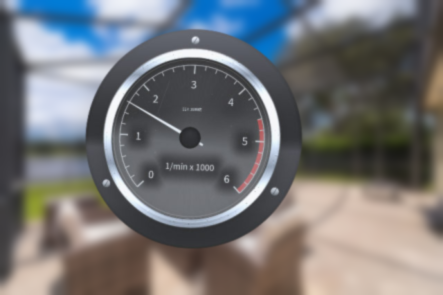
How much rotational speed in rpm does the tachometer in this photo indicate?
1600 rpm
